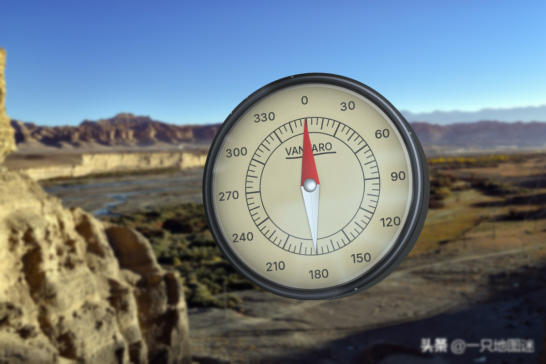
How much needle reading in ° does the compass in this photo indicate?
0 °
